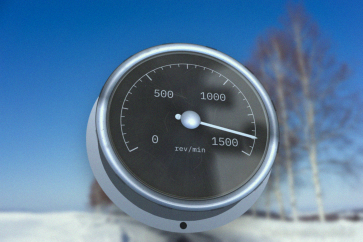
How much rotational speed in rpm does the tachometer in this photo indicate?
1400 rpm
